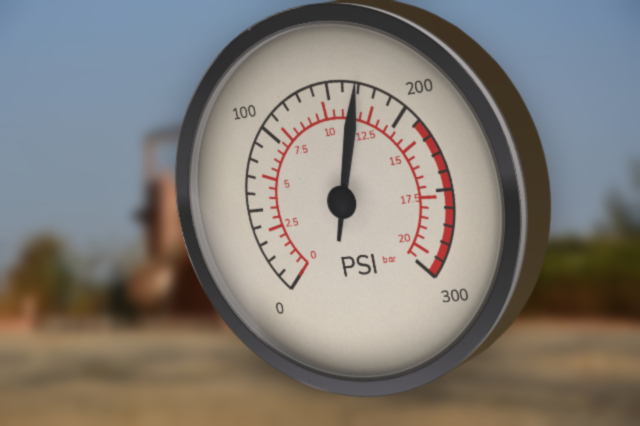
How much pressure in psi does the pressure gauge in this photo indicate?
170 psi
